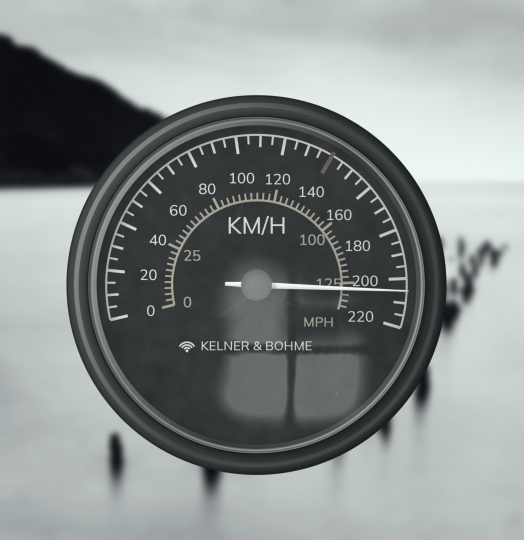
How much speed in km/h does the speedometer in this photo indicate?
205 km/h
